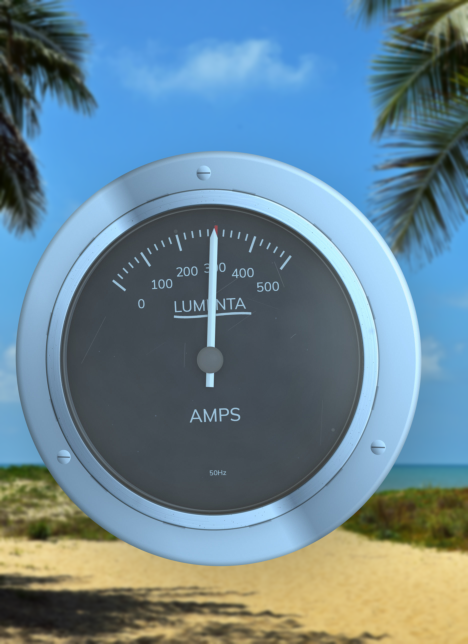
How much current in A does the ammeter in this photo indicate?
300 A
